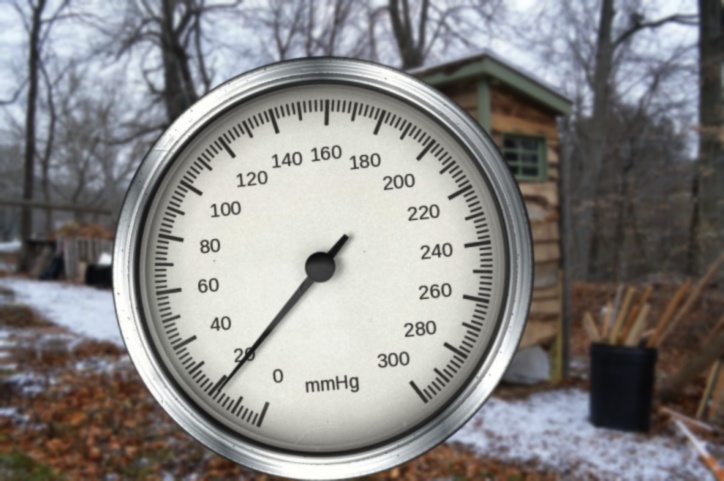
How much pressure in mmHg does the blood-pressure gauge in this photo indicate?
18 mmHg
